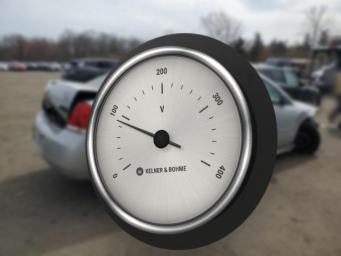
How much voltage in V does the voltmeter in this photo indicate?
90 V
